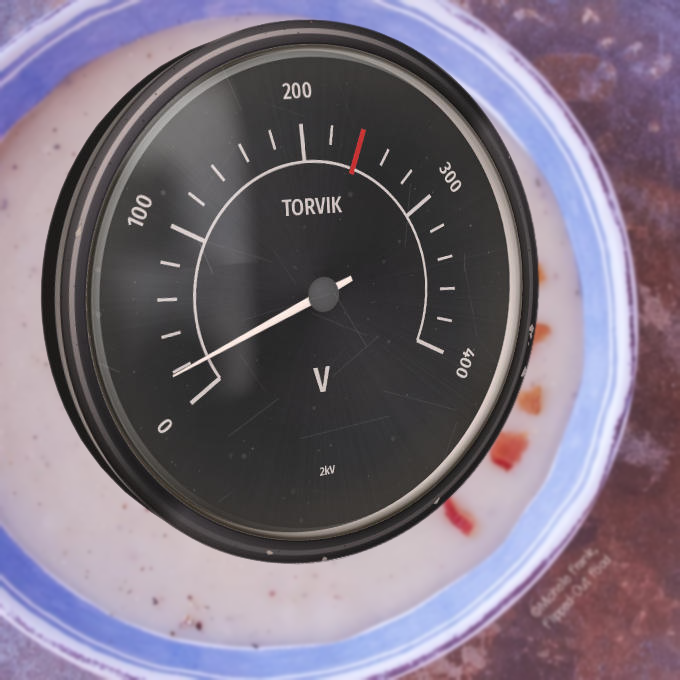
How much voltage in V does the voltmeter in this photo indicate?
20 V
